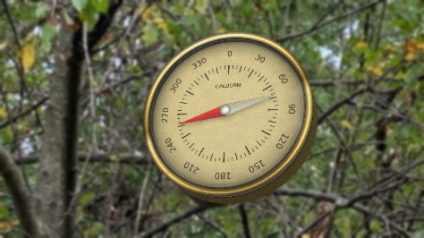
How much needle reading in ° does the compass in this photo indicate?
255 °
